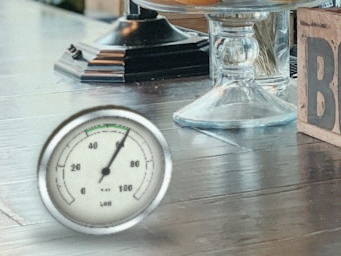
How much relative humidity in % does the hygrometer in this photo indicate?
60 %
